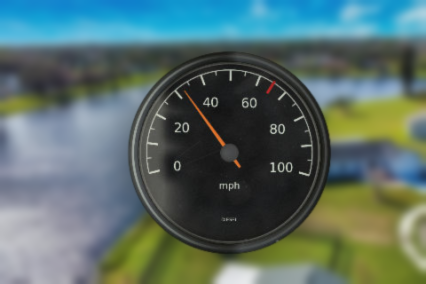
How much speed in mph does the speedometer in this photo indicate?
32.5 mph
